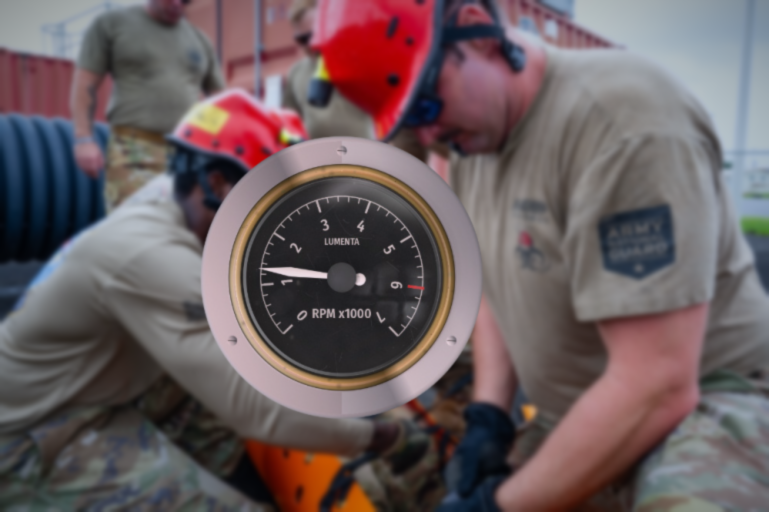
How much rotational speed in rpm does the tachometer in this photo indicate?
1300 rpm
